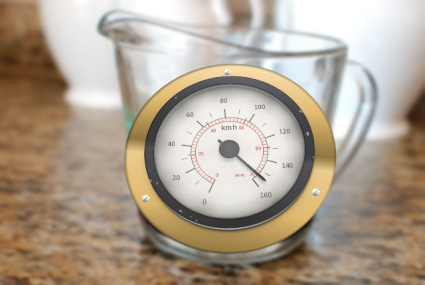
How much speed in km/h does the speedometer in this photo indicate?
155 km/h
